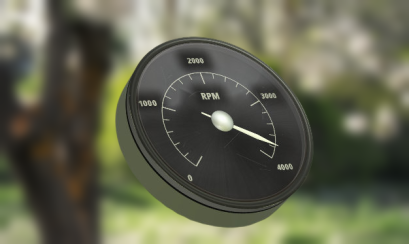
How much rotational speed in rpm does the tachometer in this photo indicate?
3800 rpm
